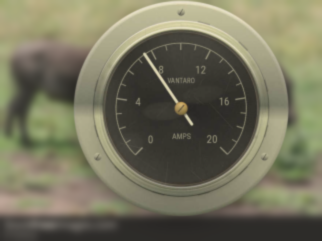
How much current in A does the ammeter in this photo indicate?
7.5 A
